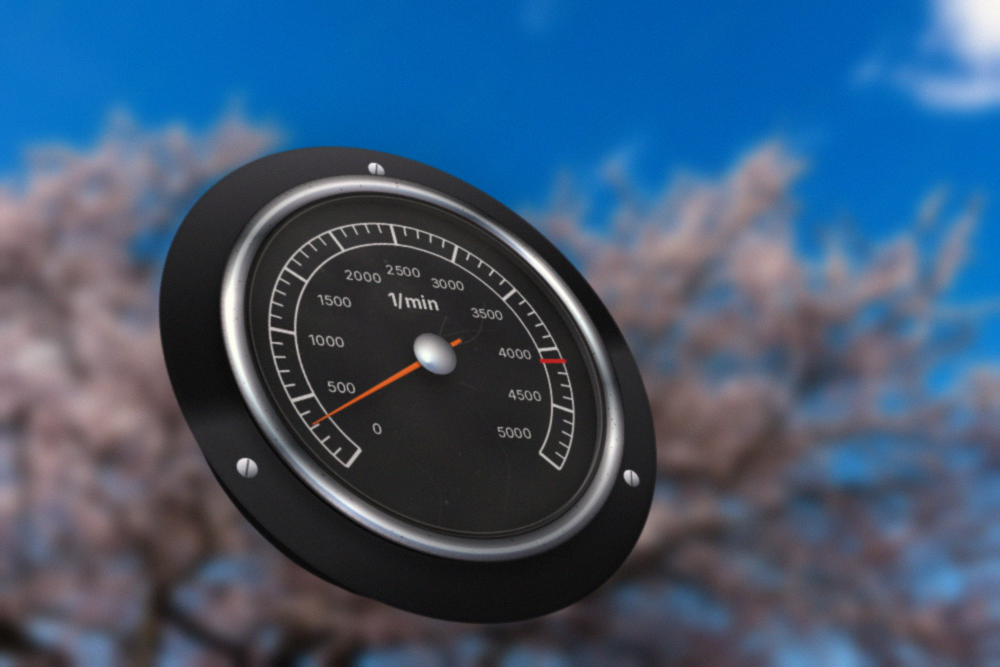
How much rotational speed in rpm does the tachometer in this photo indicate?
300 rpm
